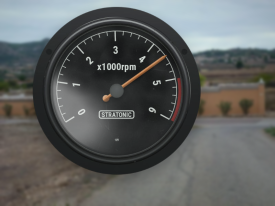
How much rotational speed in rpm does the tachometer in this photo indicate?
4400 rpm
